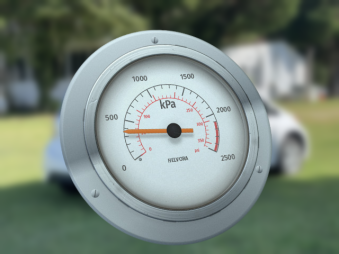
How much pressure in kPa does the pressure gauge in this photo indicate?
350 kPa
